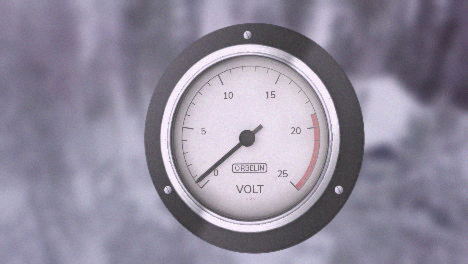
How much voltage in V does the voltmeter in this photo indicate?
0.5 V
